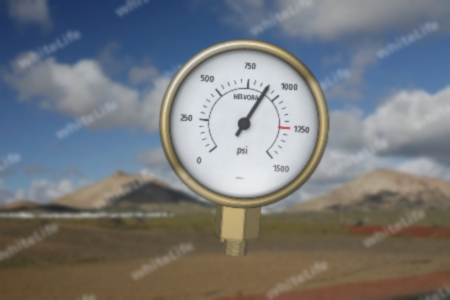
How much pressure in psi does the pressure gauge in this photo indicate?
900 psi
